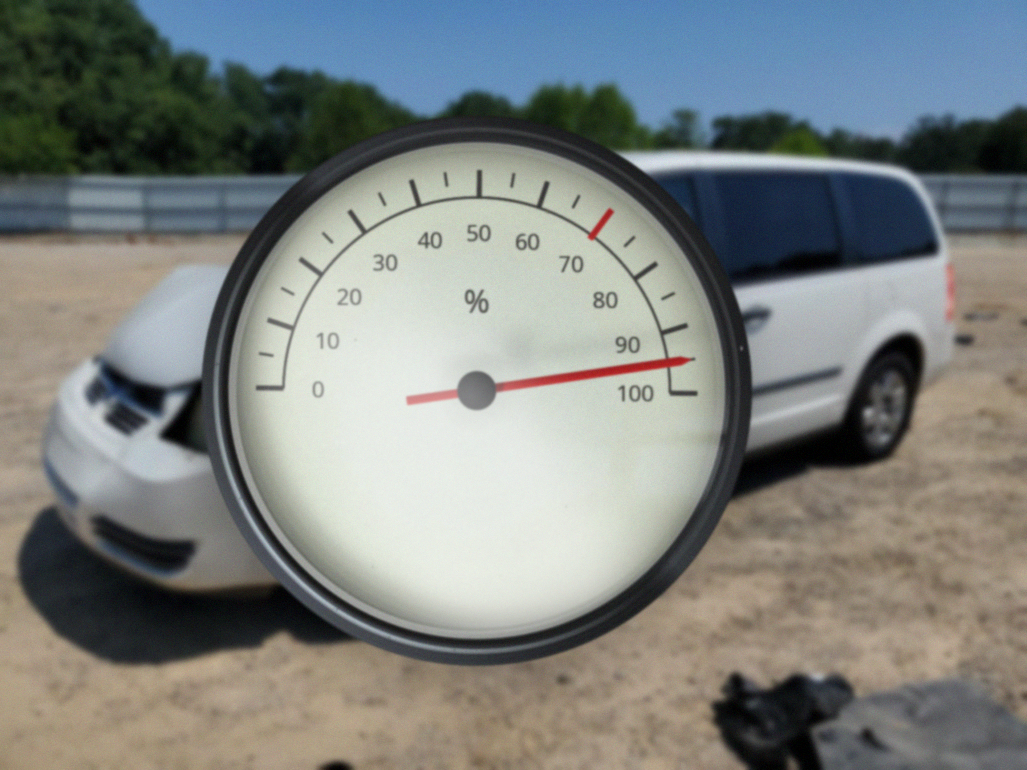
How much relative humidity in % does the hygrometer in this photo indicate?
95 %
